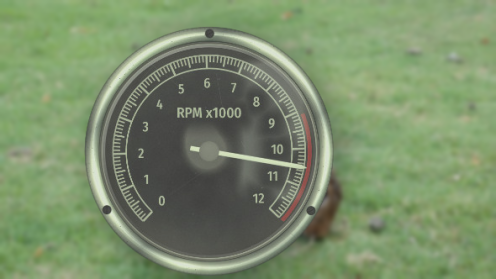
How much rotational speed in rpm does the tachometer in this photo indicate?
10500 rpm
